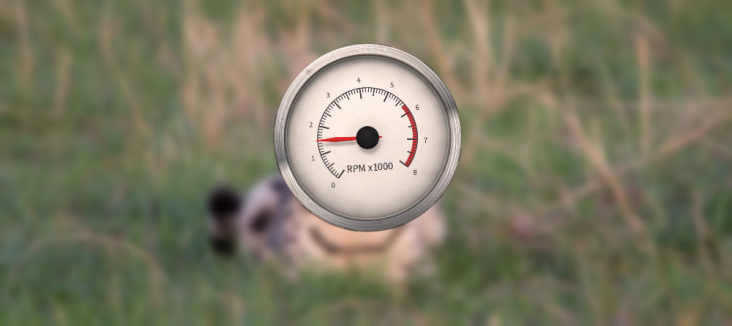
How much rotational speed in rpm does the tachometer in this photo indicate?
1500 rpm
